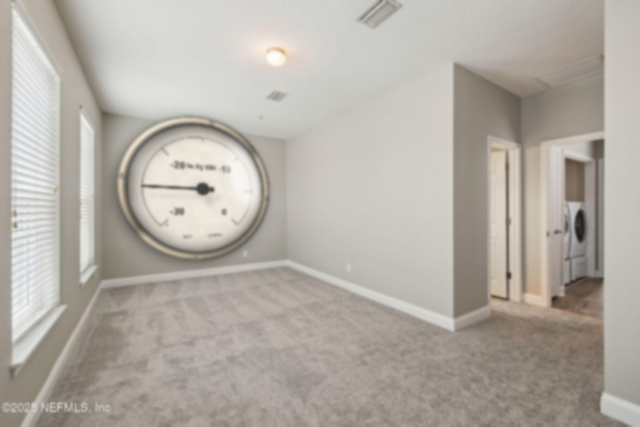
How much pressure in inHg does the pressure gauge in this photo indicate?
-25 inHg
